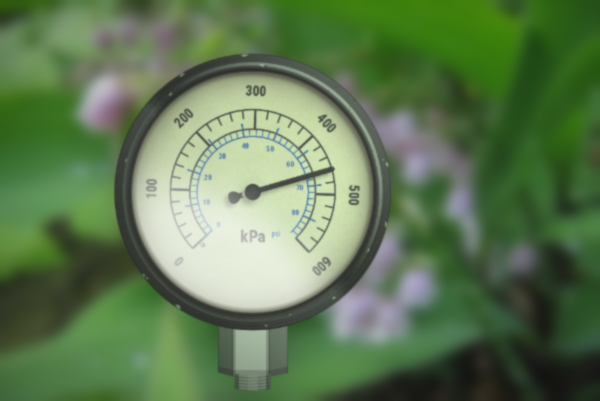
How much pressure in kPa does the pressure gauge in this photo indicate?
460 kPa
